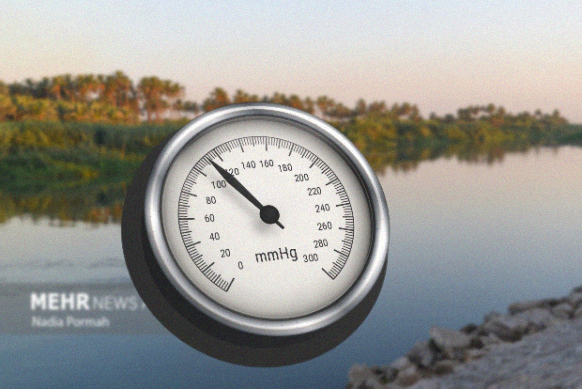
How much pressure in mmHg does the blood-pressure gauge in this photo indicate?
110 mmHg
